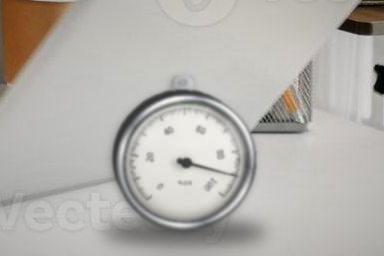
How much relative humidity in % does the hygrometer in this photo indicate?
90 %
